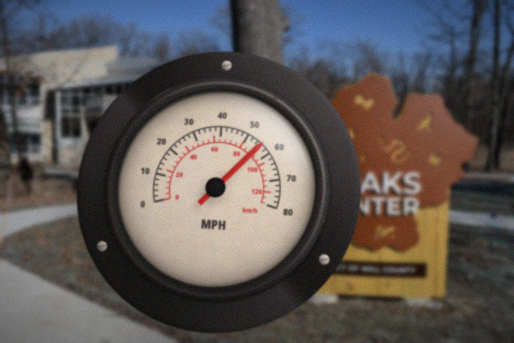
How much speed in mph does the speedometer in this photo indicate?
56 mph
